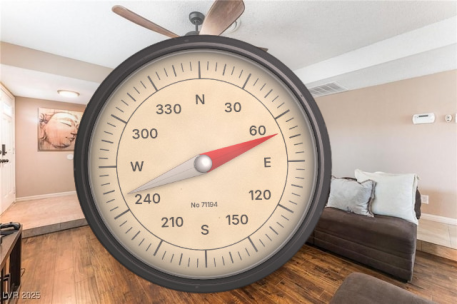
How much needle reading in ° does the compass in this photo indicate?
70 °
